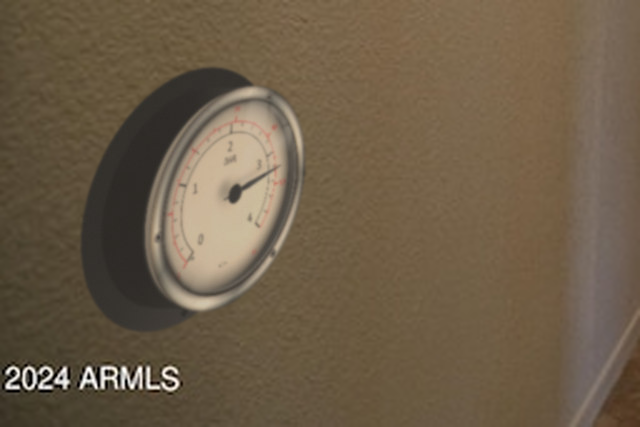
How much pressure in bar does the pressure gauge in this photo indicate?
3.2 bar
